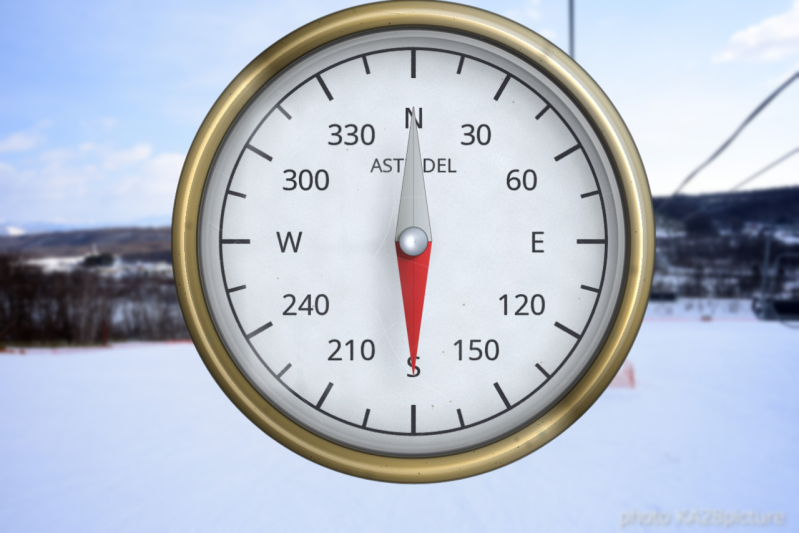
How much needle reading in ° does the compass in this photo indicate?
180 °
